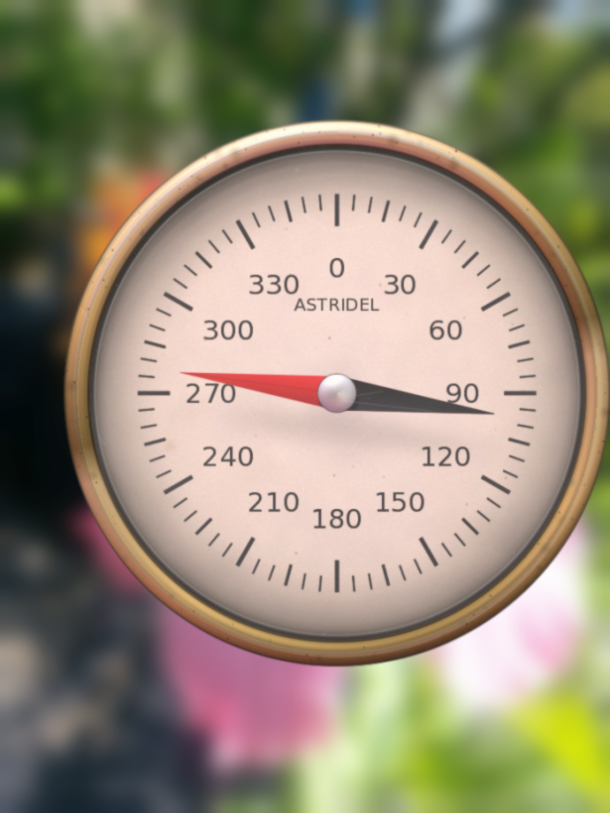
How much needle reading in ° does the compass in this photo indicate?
277.5 °
